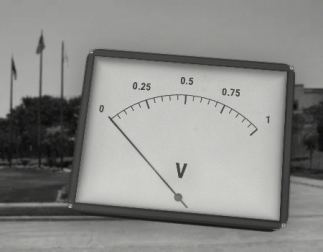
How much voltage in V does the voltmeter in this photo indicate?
0 V
